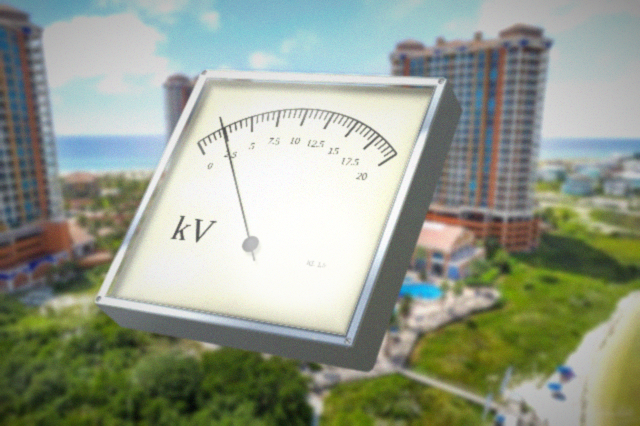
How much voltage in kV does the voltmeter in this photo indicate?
2.5 kV
